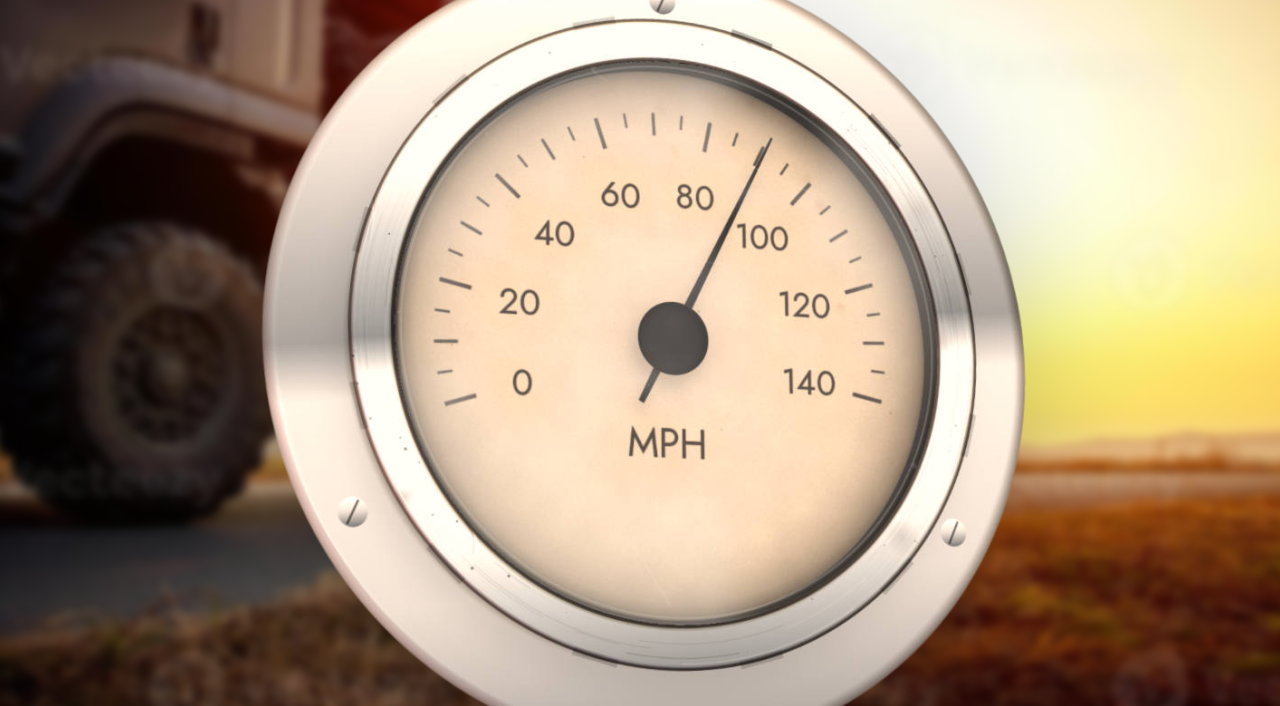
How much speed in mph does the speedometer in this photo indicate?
90 mph
